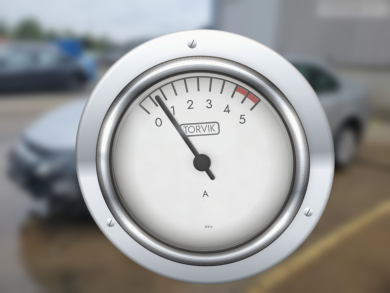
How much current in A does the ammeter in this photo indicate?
0.75 A
